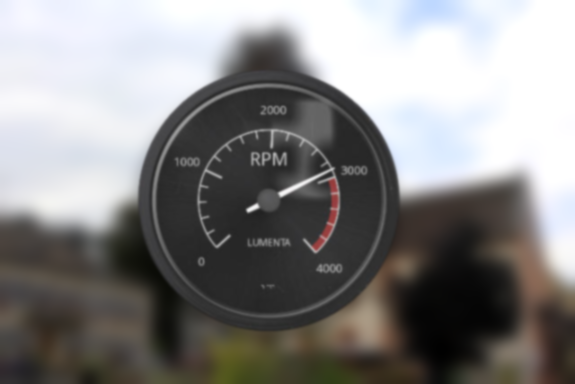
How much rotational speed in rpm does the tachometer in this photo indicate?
2900 rpm
